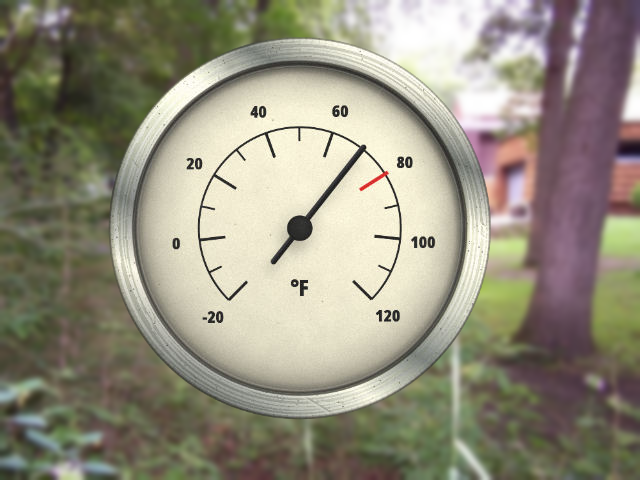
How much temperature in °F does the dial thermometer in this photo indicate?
70 °F
